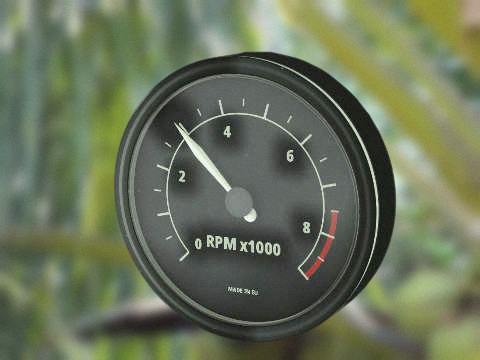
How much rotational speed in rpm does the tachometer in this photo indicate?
3000 rpm
